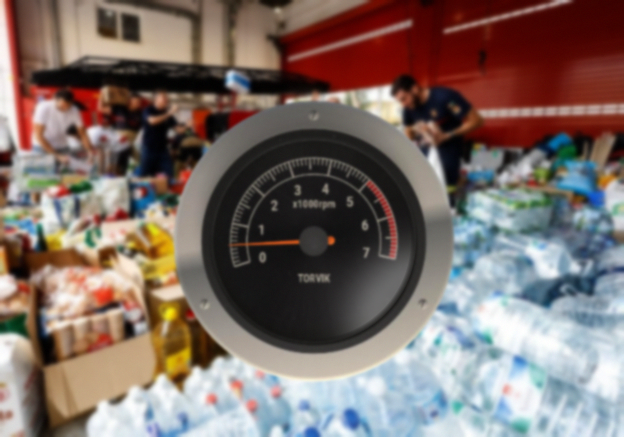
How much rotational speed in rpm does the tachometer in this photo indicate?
500 rpm
